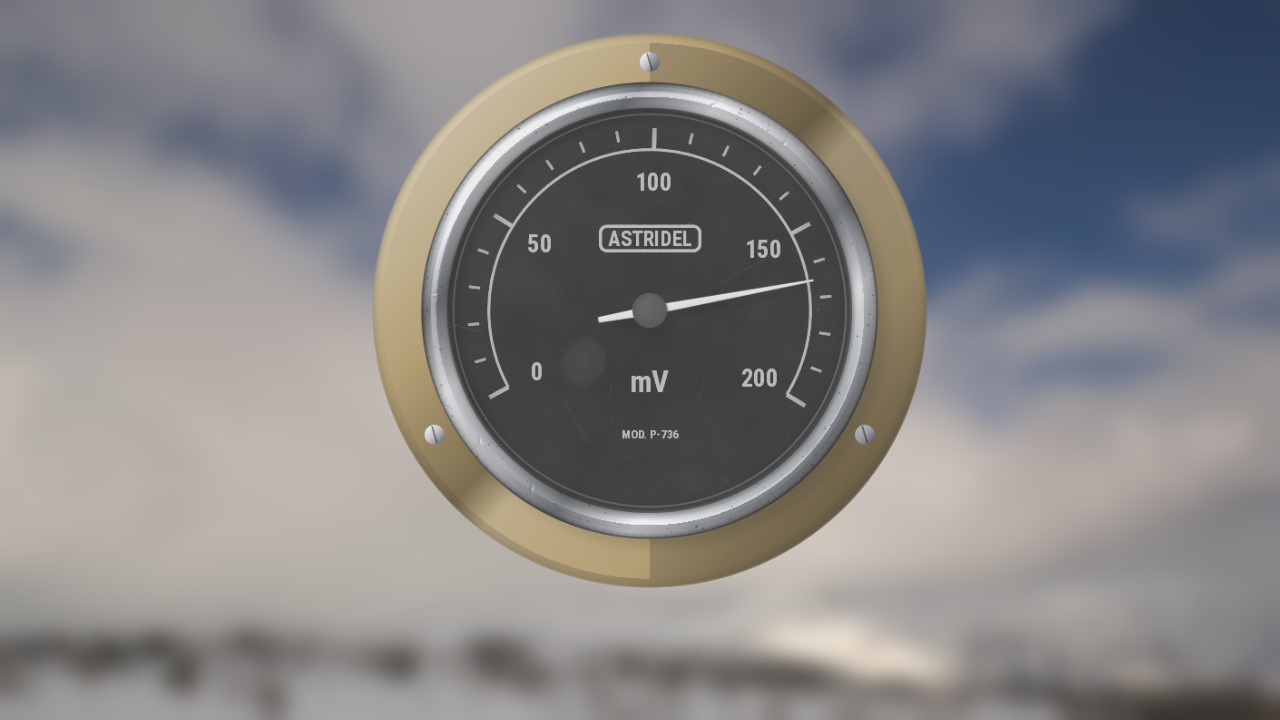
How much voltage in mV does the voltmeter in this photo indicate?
165 mV
